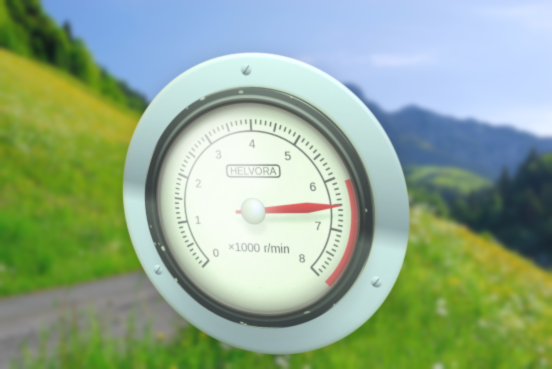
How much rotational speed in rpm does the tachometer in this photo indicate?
6500 rpm
